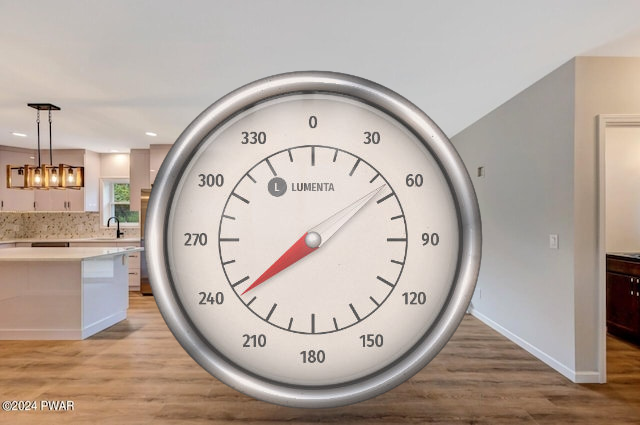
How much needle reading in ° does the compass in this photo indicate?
232.5 °
